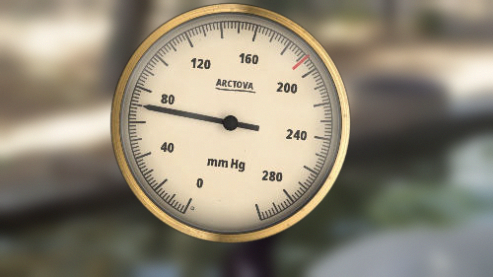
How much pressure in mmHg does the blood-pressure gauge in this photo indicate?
70 mmHg
